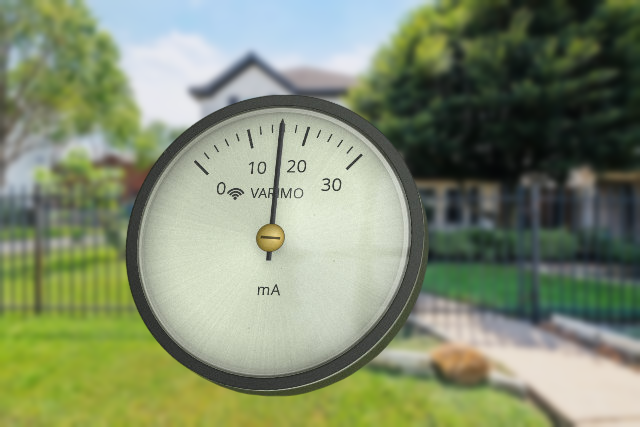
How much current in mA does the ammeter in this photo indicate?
16 mA
